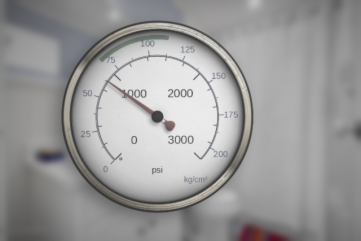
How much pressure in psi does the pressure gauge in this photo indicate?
900 psi
